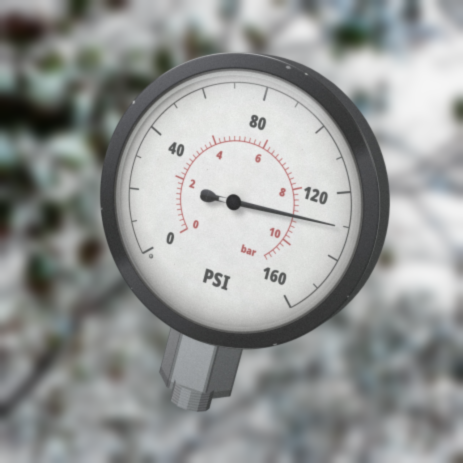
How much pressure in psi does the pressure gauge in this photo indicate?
130 psi
